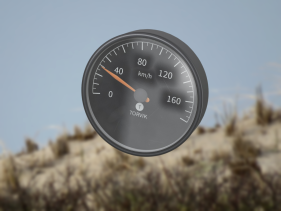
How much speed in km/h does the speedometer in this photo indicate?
30 km/h
